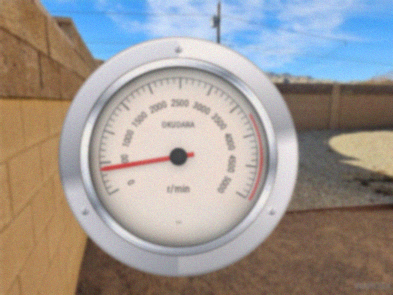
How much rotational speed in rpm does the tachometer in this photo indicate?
400 rpm
